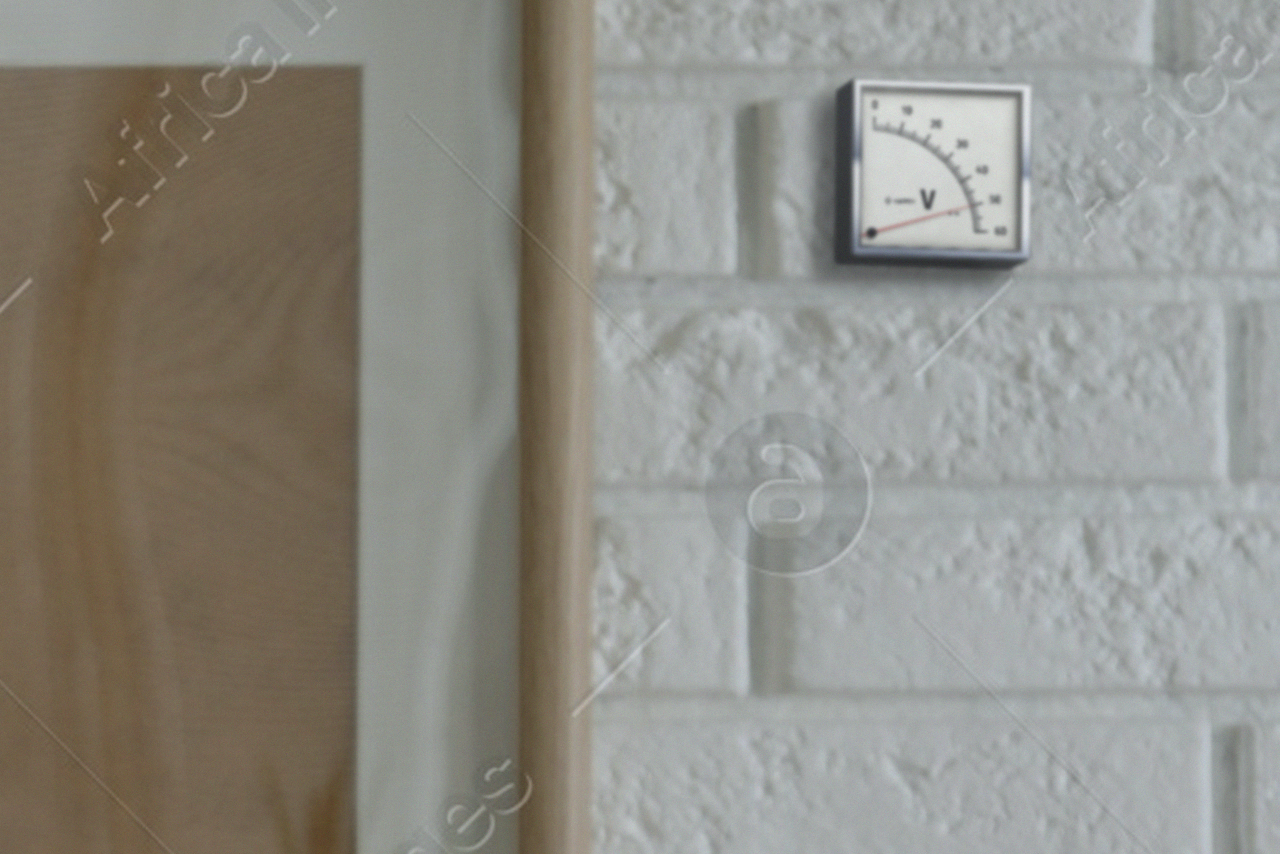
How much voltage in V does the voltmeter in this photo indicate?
50 V
